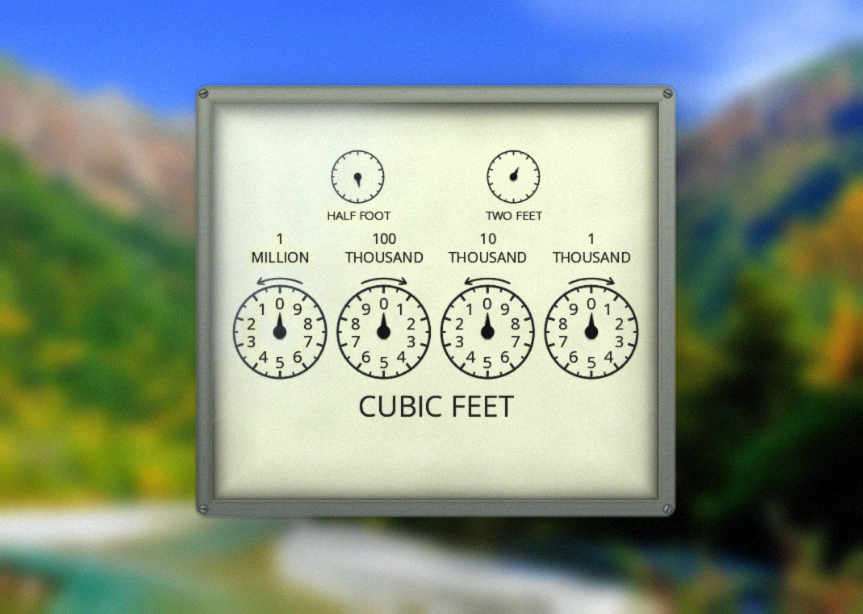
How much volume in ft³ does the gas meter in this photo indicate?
0 ft³
